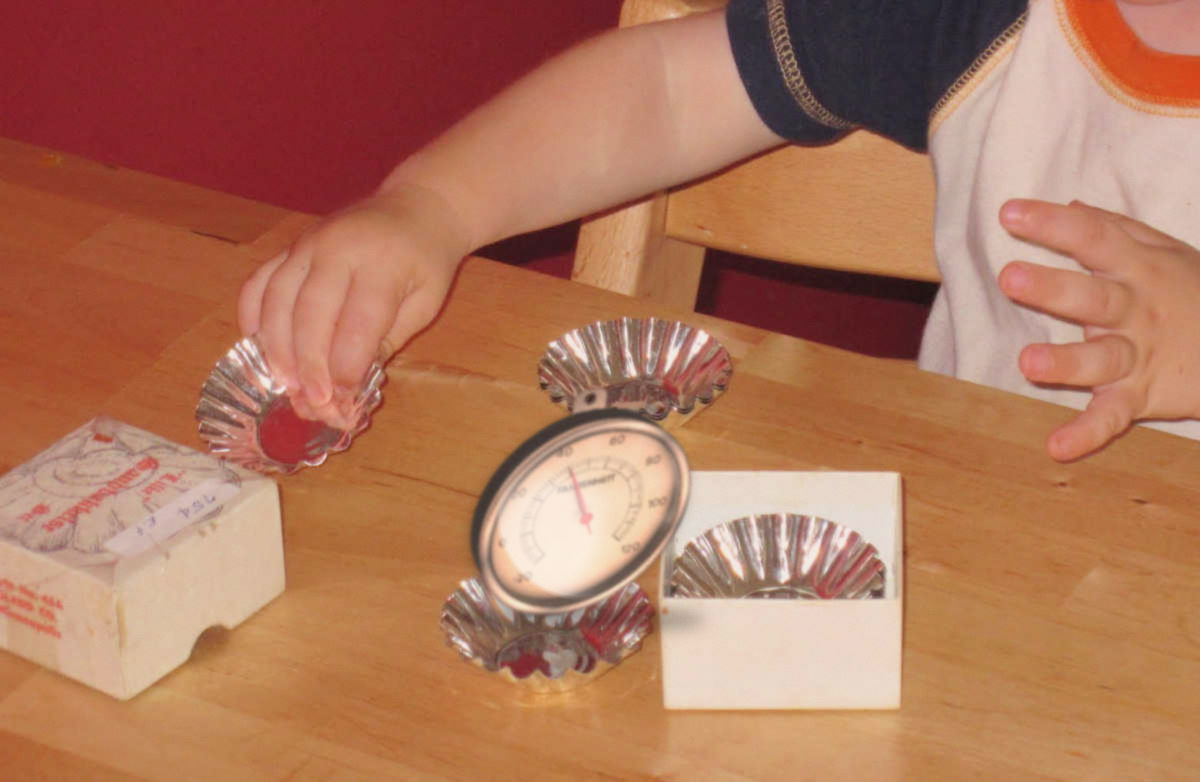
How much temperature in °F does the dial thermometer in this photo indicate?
40 °F
